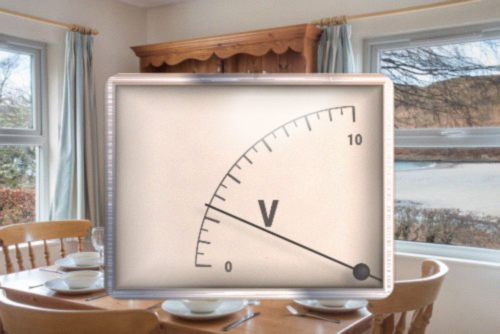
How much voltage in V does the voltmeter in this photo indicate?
2.5 V
